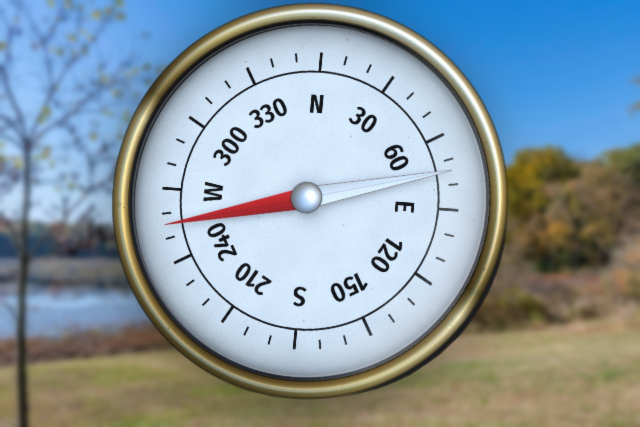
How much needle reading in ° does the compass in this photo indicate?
255 °
